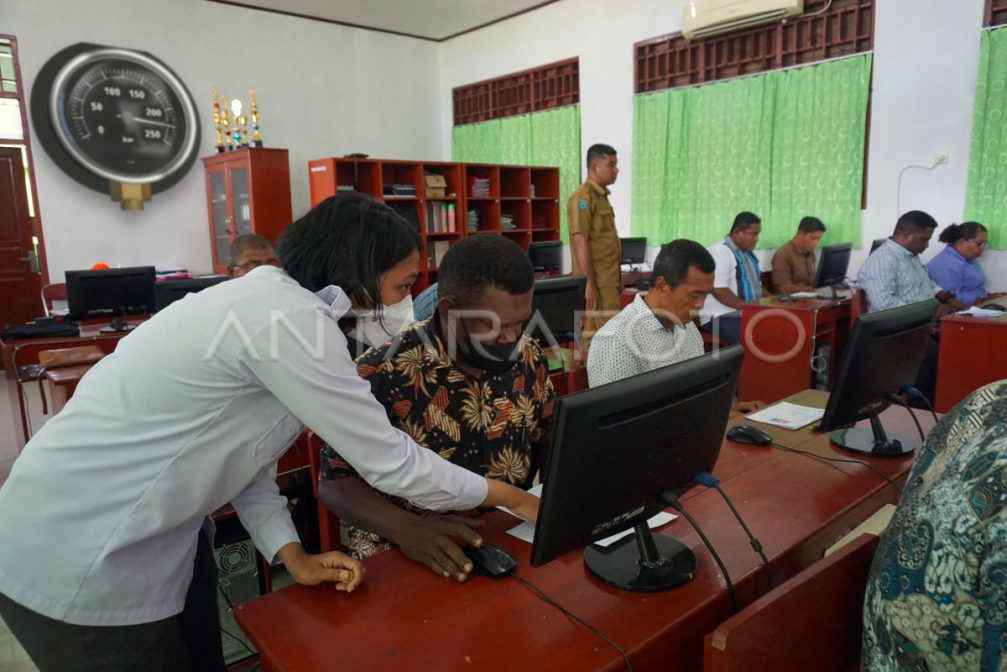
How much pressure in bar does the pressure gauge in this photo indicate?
225 bar
